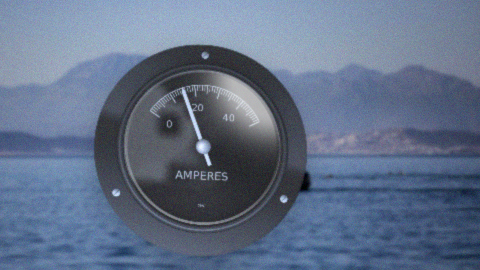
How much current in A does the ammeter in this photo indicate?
15 A
